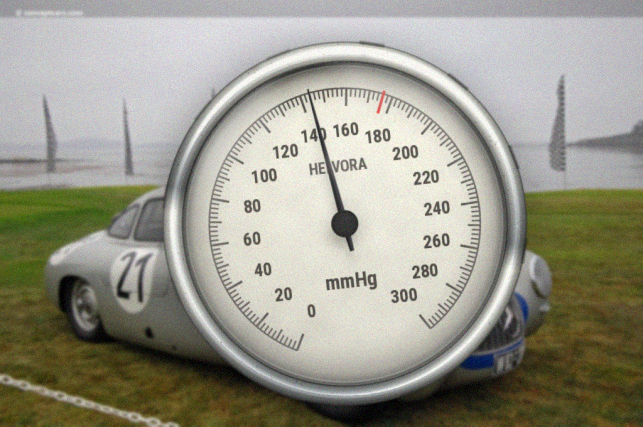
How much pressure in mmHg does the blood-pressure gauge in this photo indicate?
144 mmHg
